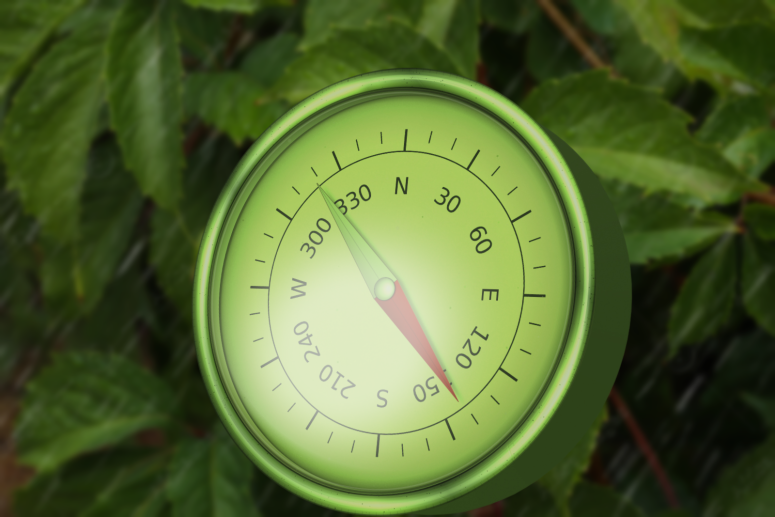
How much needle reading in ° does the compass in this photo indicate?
140 °
